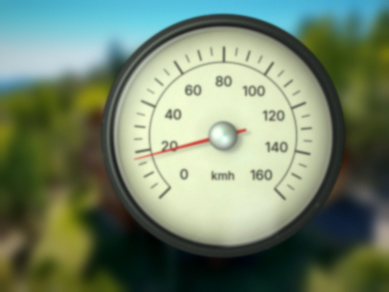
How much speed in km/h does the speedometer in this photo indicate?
17.5 km/h
